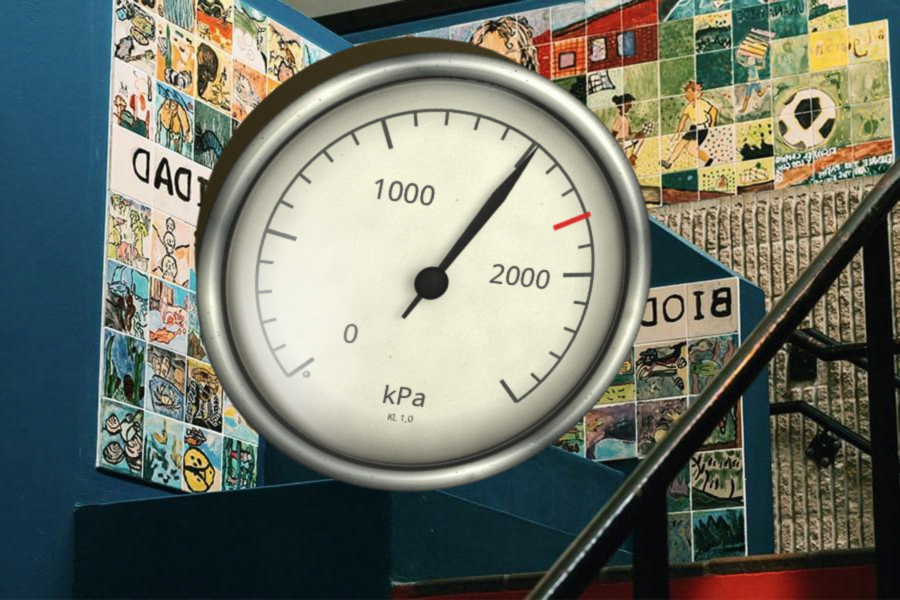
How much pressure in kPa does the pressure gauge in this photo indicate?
1500 kPa
